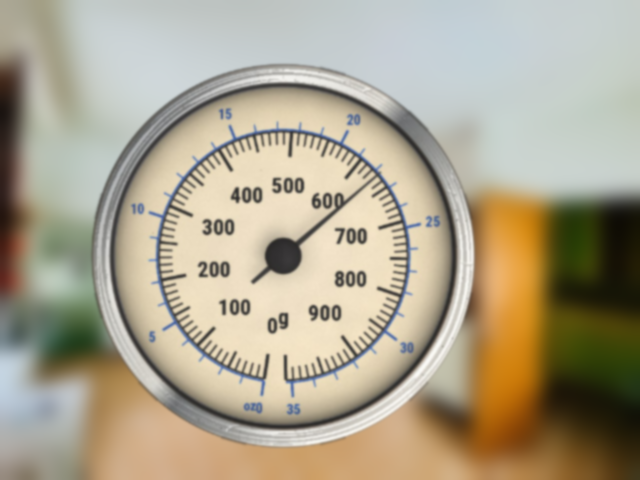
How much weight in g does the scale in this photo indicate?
630 g
